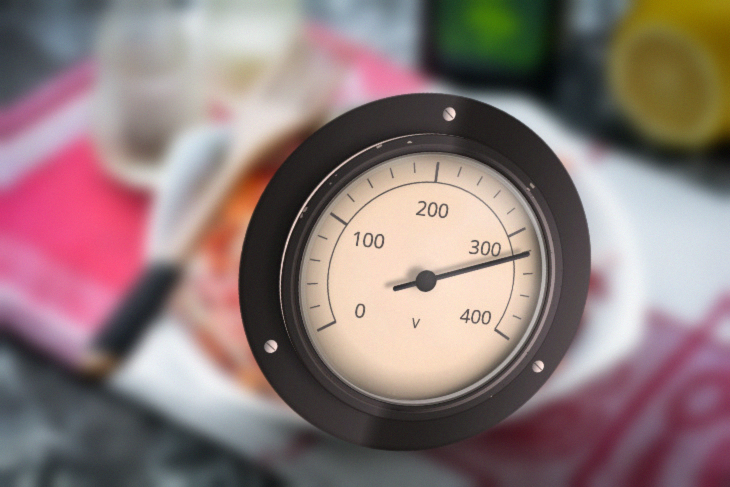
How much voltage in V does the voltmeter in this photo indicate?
320 V
